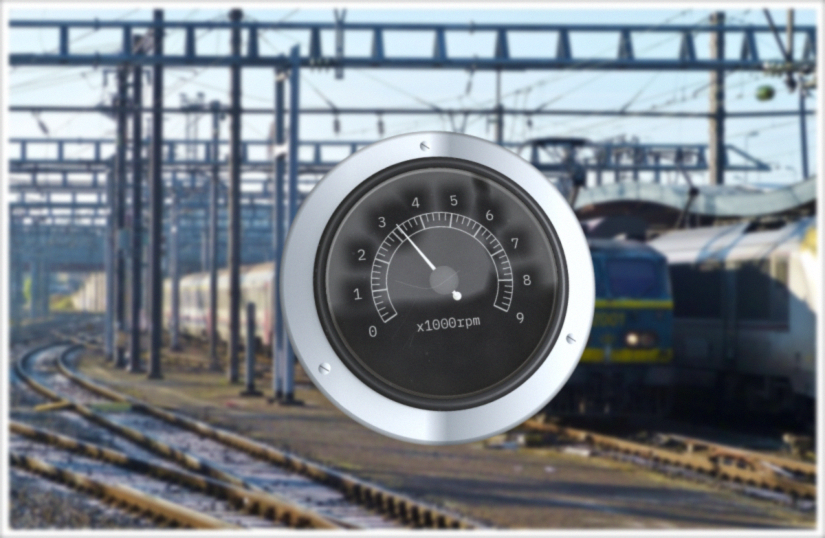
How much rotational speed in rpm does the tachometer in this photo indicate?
3200 rpm
